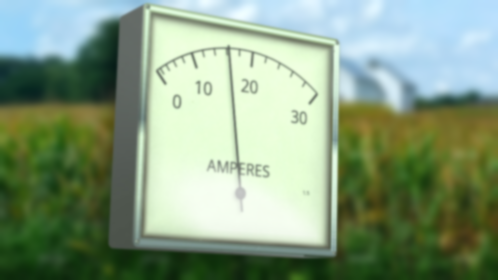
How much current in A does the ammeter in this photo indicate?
16 A
